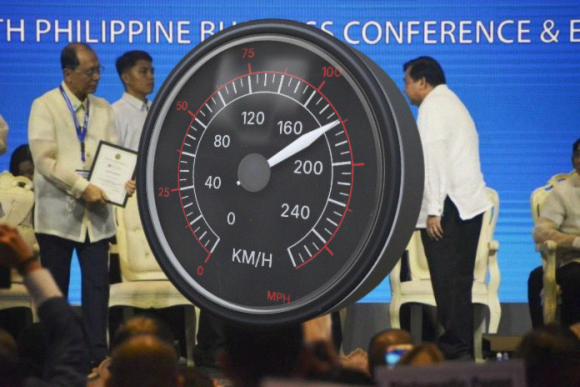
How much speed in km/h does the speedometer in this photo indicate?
180 km/h
